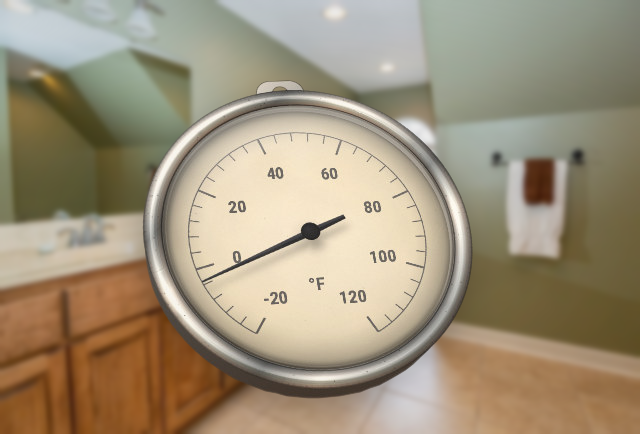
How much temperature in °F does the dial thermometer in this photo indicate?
-4 °F
